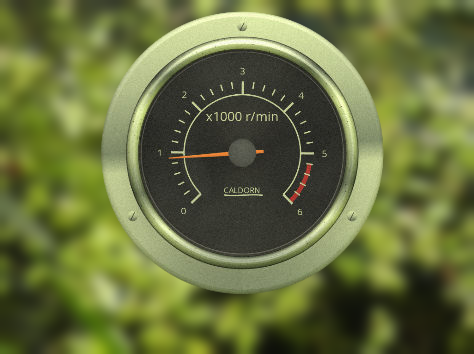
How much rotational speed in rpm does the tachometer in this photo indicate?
900 rpm
